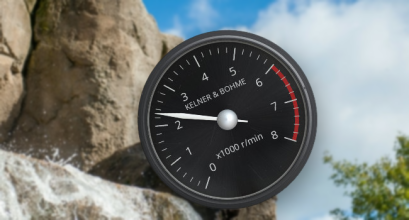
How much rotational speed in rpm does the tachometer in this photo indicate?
2300 rpm
